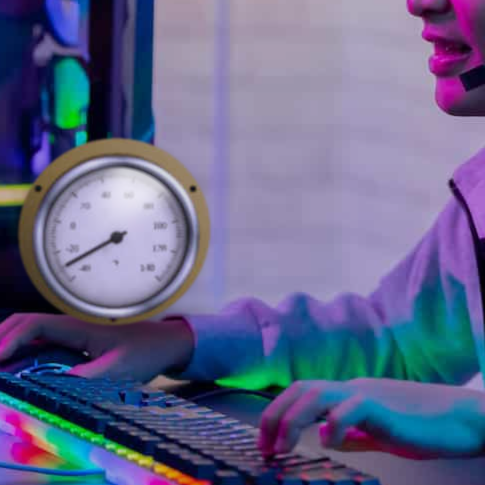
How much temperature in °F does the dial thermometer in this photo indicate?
-30 °F
